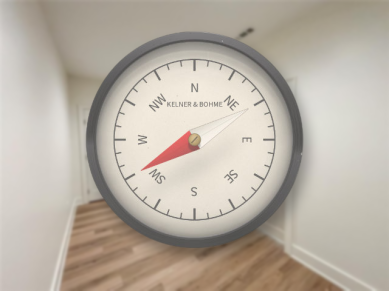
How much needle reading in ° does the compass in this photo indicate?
240 °
